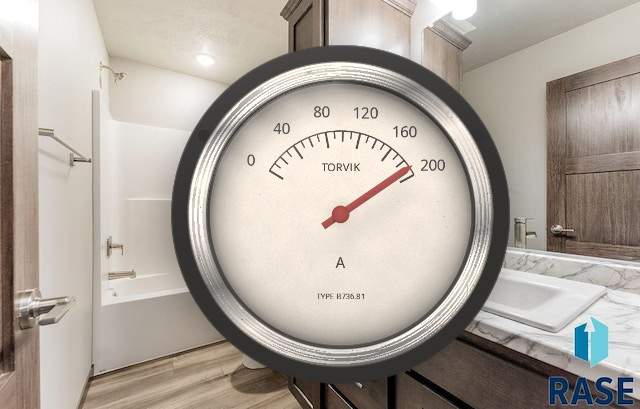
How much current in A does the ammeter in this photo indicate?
190 A
